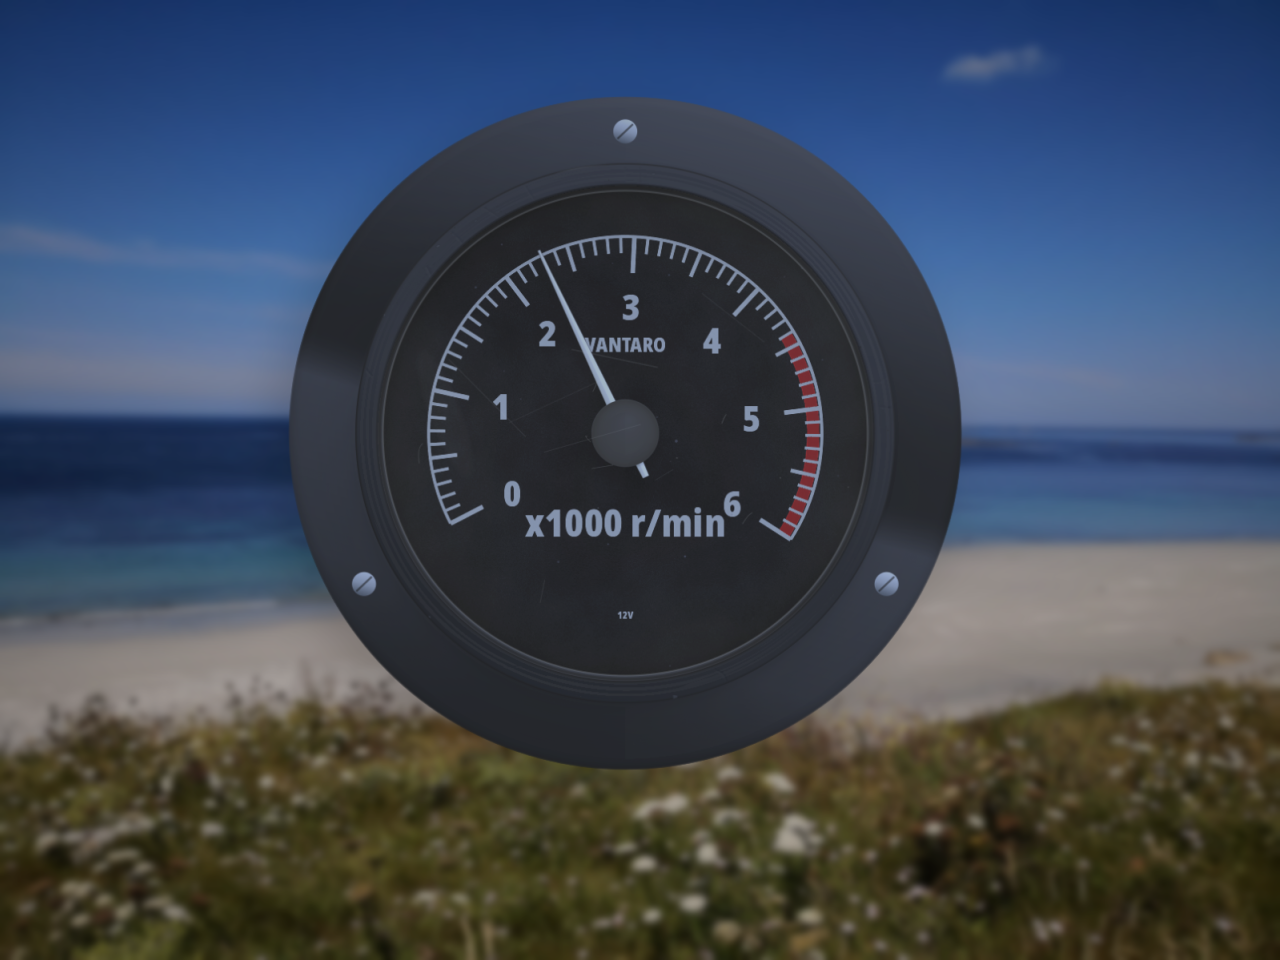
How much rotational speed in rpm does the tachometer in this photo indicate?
2300 rpm
